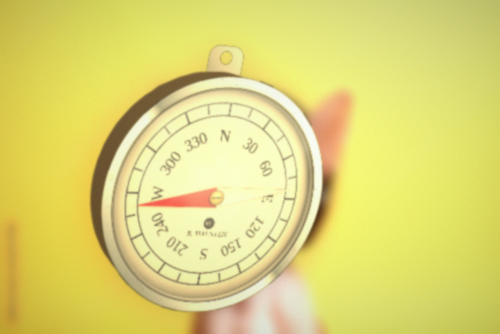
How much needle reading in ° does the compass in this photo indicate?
262.5 °
